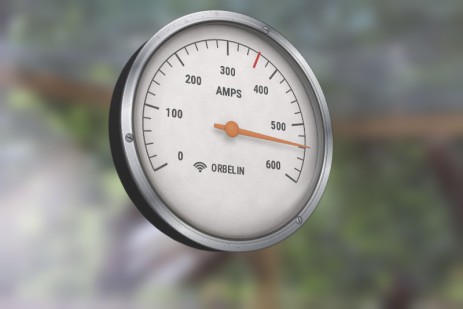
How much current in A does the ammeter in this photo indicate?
540 A
